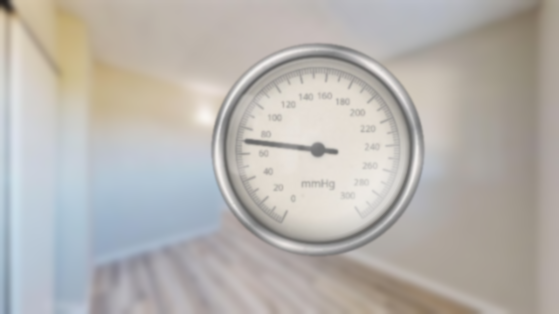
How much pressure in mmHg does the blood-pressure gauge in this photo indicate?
70 mmHg
